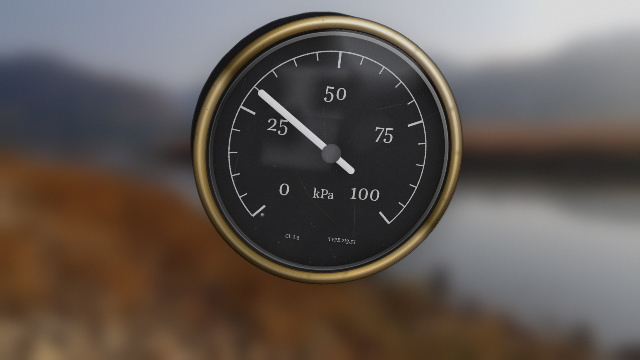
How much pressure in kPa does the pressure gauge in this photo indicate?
30 kPa
